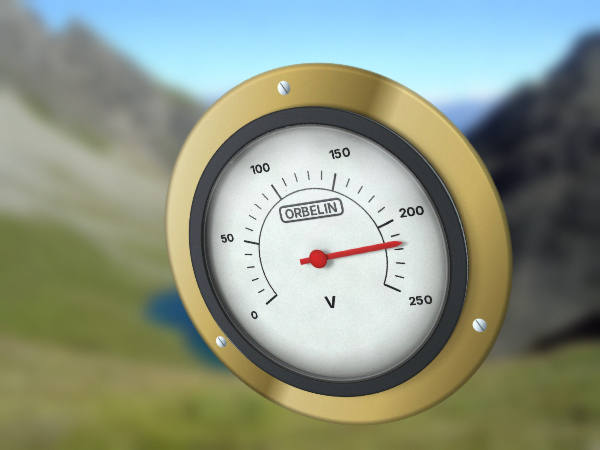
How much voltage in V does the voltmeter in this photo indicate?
215 V
